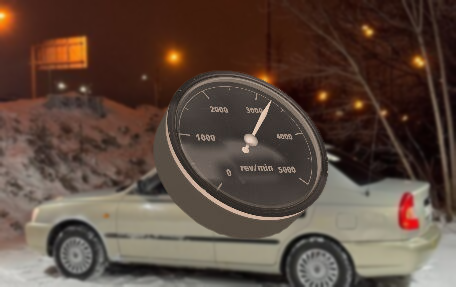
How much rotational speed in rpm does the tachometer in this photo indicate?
3250 rpm
